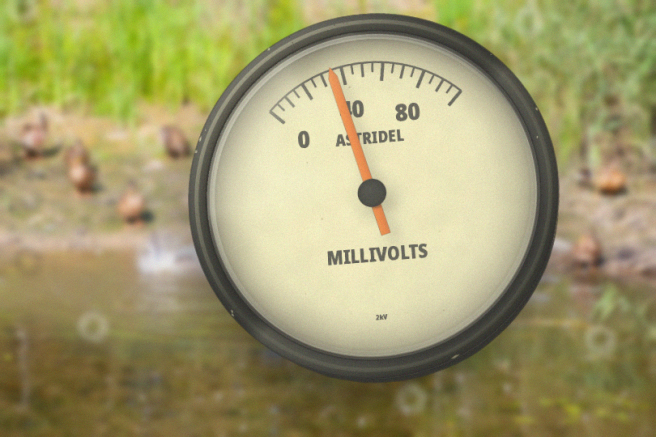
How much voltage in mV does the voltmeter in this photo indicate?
35 mV
